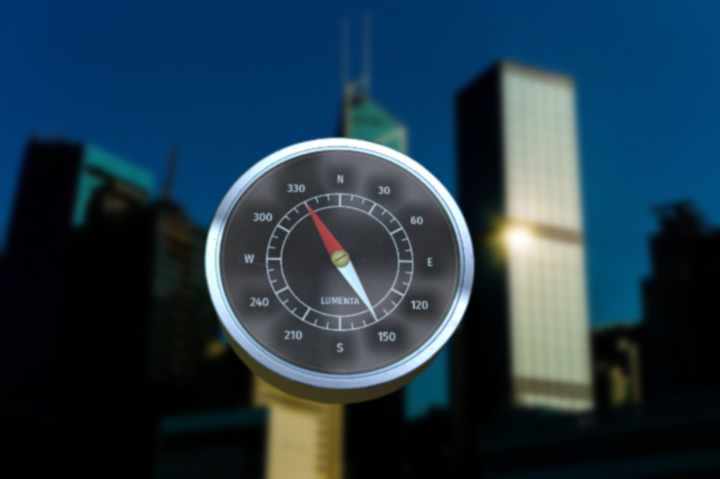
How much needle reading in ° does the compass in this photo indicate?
330 °
